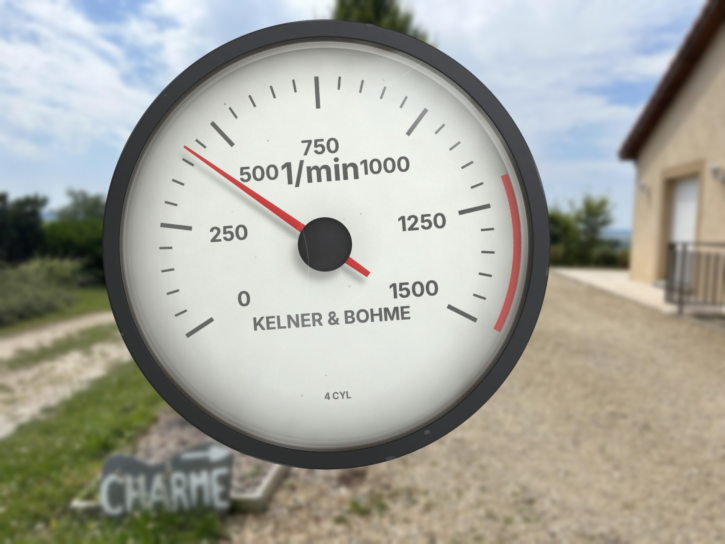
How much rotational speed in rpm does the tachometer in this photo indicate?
425 rpm
